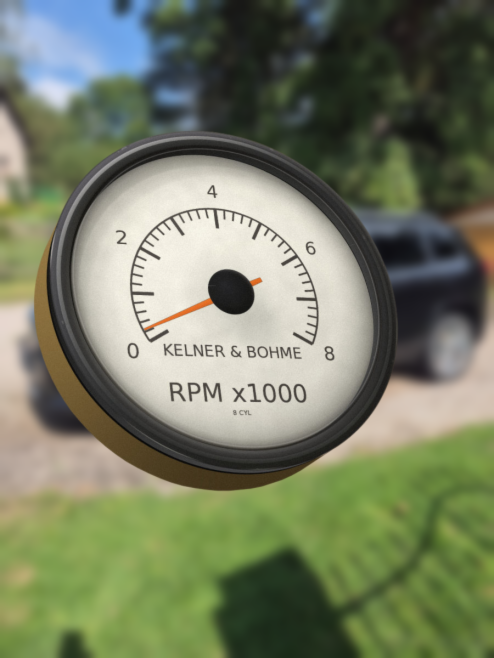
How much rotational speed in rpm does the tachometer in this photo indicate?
200 rpm
